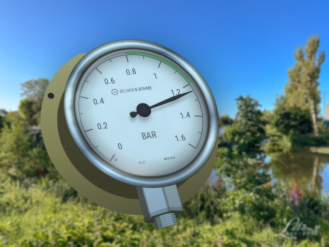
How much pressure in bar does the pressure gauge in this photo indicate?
1.25 bar
